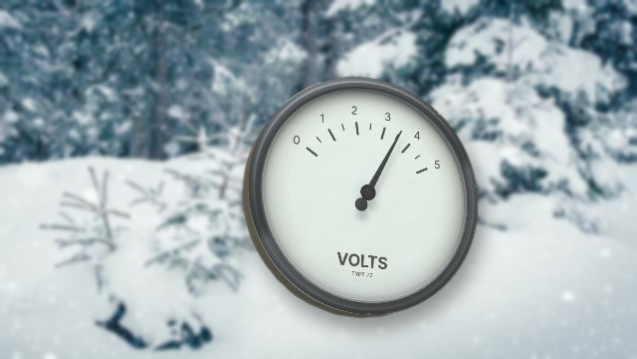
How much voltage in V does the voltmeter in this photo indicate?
3.5 V
